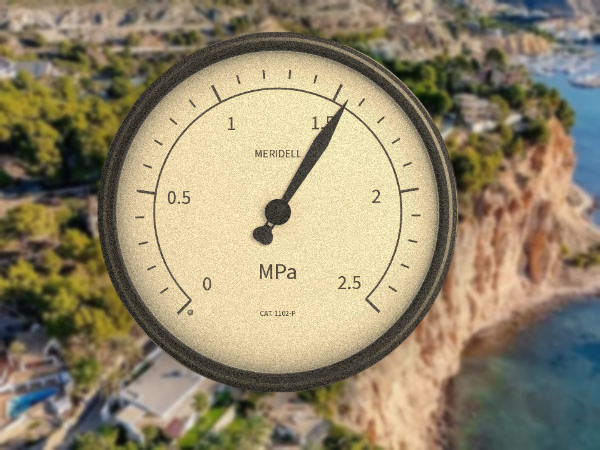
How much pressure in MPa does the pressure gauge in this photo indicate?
1.55 MPa
